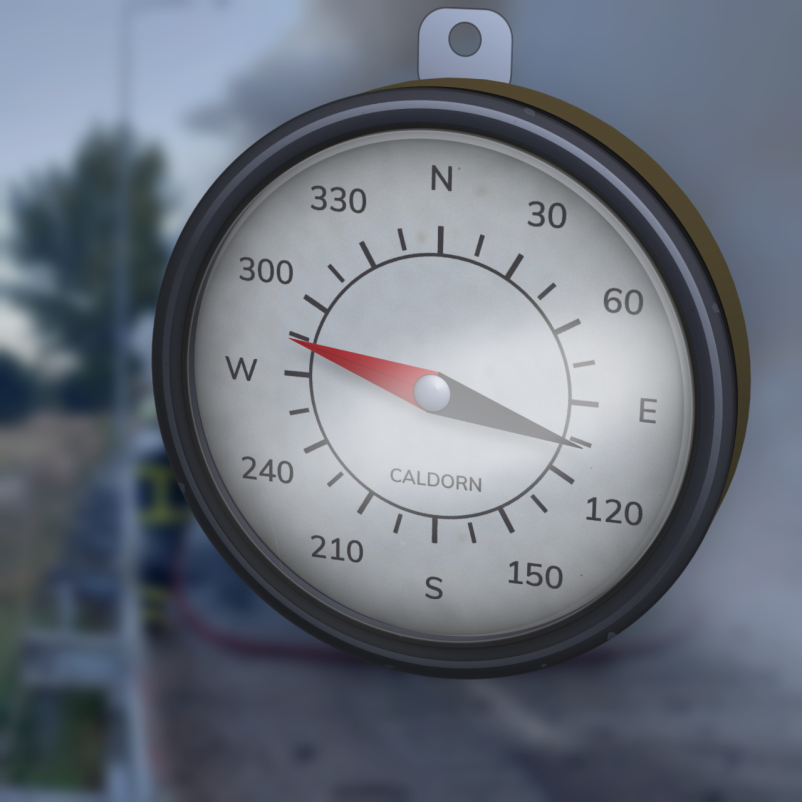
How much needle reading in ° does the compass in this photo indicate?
285 °
